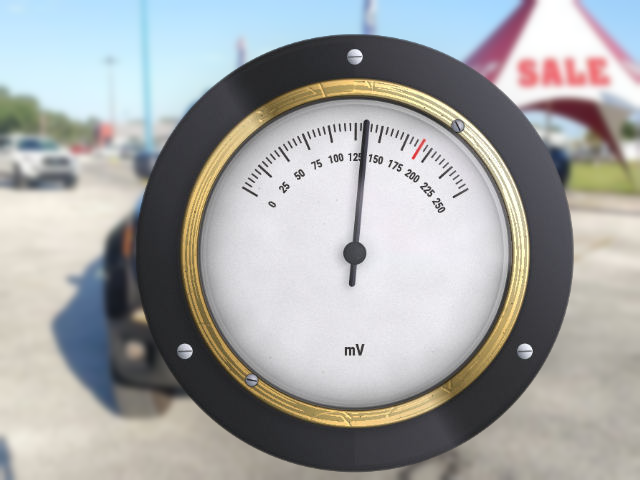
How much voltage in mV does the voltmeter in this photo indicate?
135 mV
